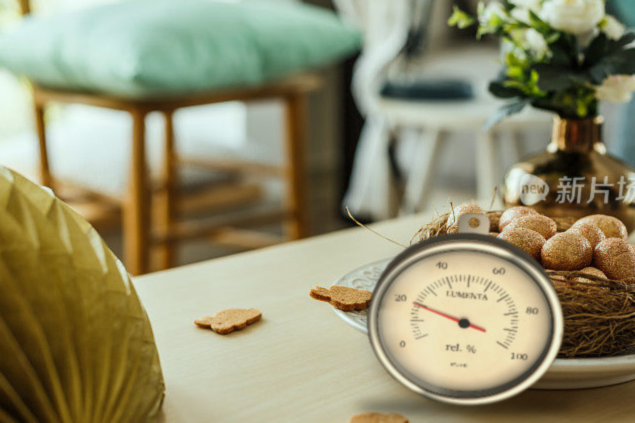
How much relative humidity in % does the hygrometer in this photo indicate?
20 %
